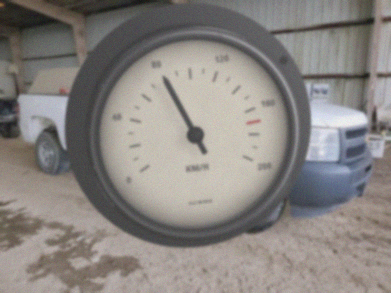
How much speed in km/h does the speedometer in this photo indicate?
80 km/h
